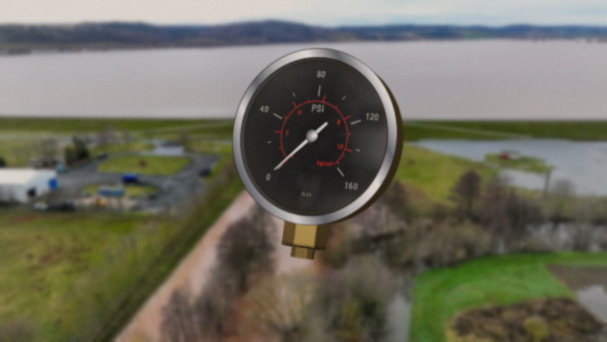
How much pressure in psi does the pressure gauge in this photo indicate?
0 psi
